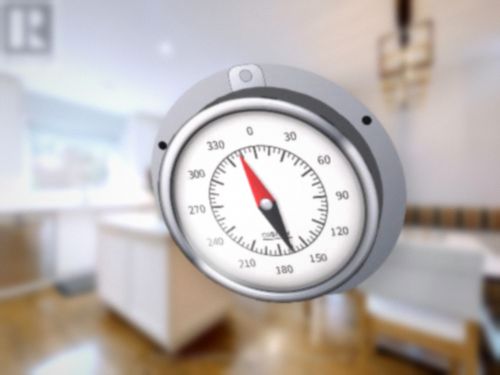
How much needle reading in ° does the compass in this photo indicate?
345 °
